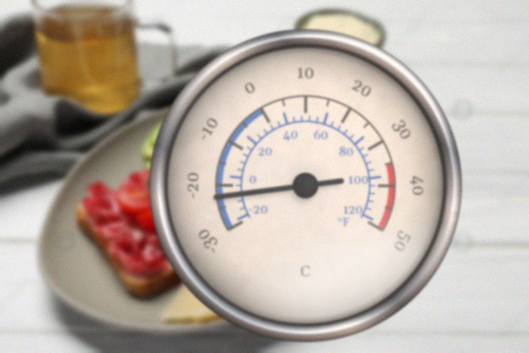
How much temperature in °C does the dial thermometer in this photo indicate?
-22.5 °C
